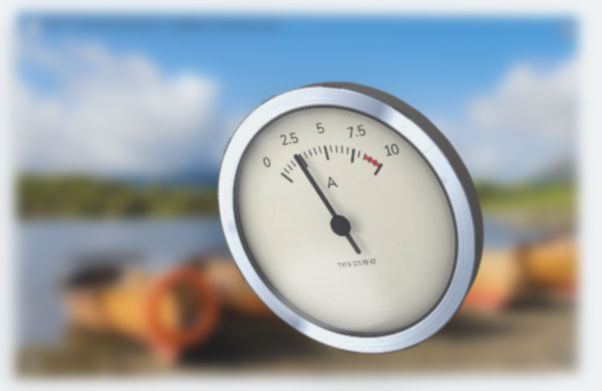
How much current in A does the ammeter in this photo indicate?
2.5 A
